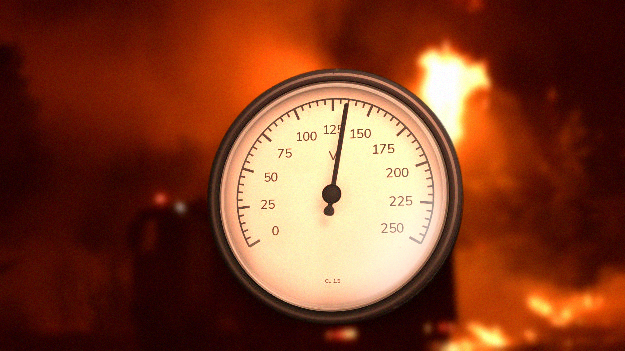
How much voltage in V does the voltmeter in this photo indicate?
135 V
